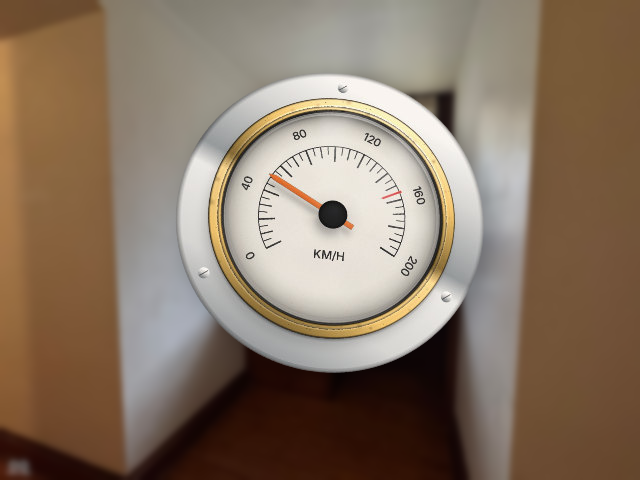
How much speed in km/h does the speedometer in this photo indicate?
50 km/h
